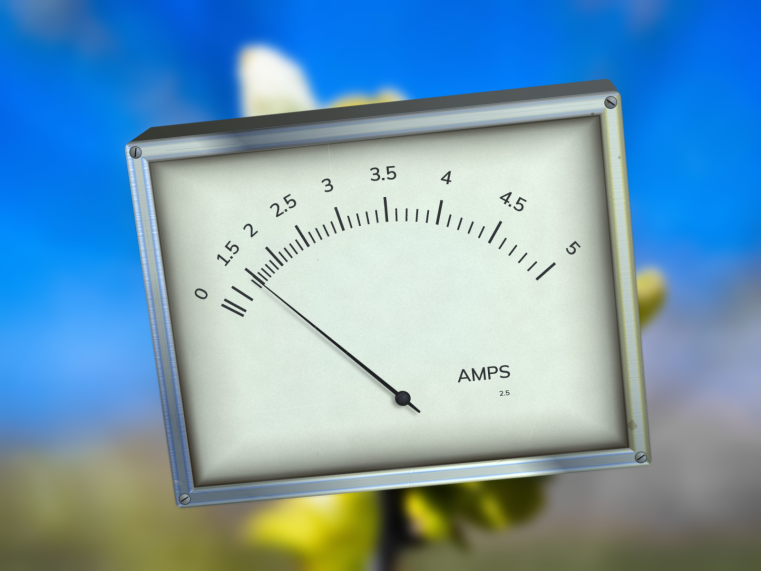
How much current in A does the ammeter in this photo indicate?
1.5 A
